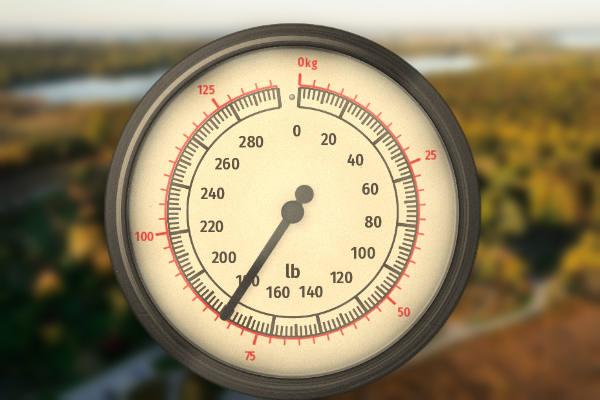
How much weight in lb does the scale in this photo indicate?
180 lb
